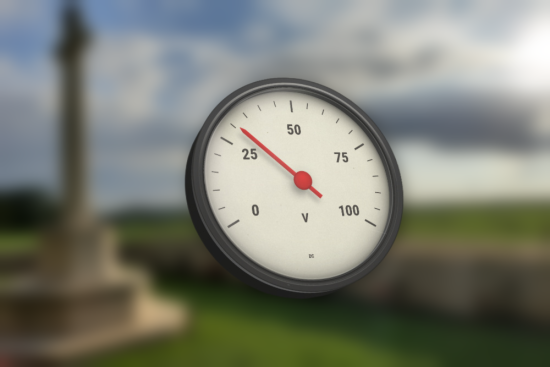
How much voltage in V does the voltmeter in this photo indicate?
30 V
